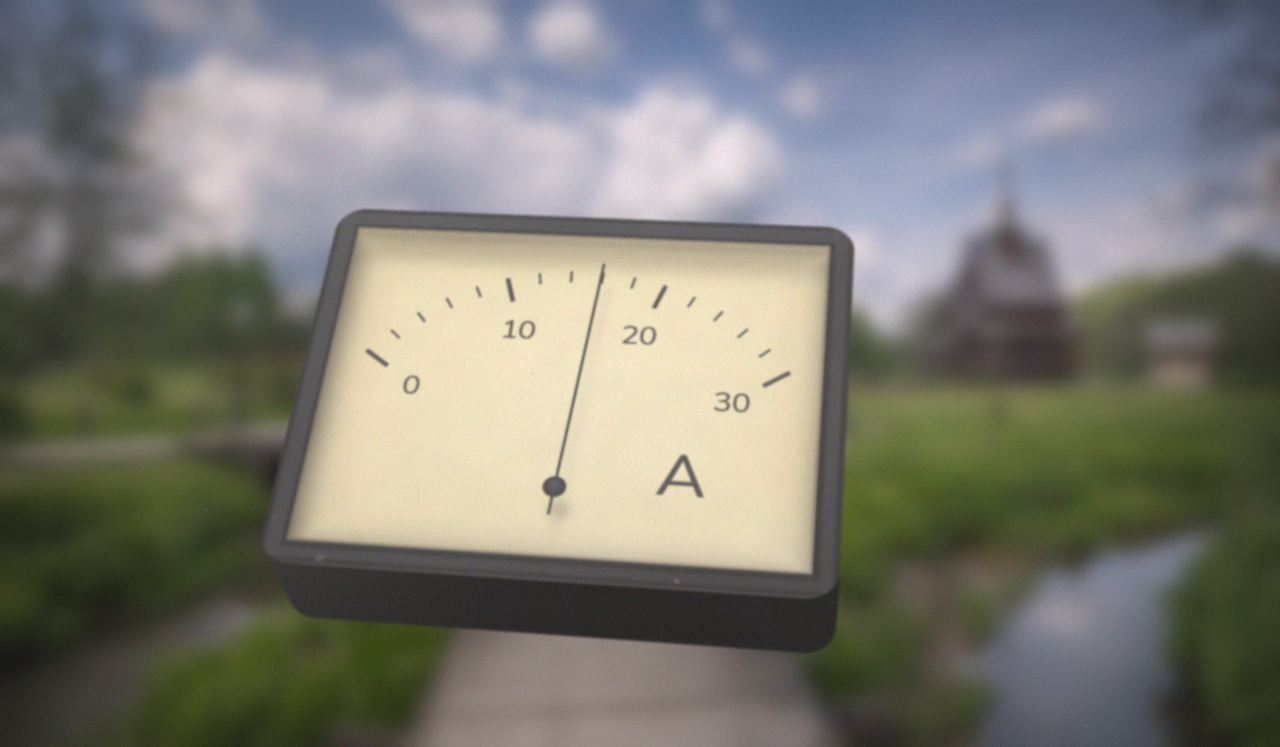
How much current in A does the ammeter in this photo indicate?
16 A
